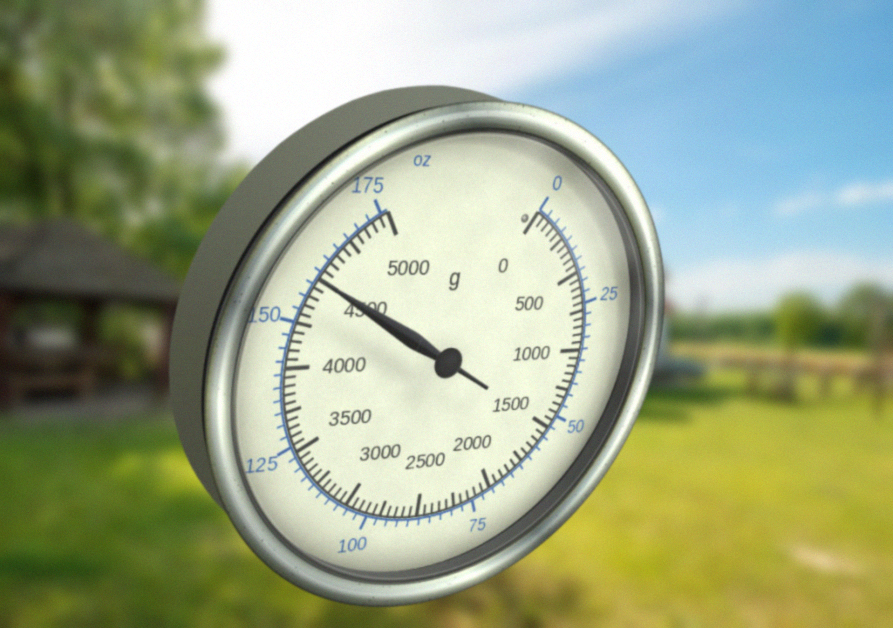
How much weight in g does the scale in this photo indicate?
4500 g
